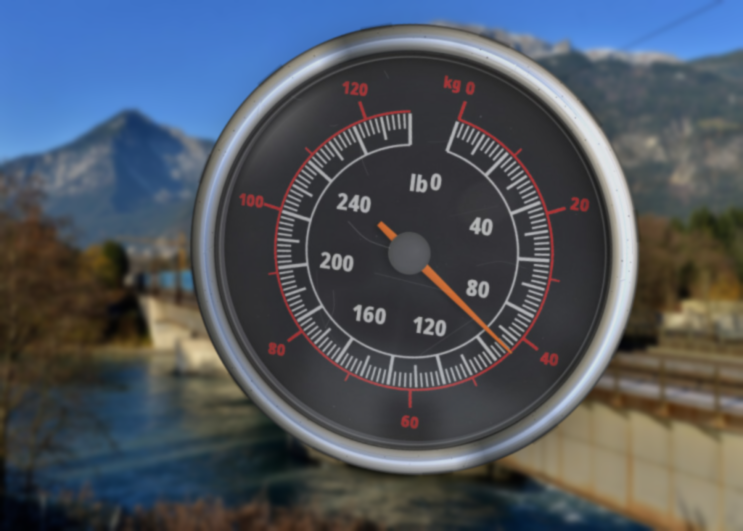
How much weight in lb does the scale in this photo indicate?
94 lb
